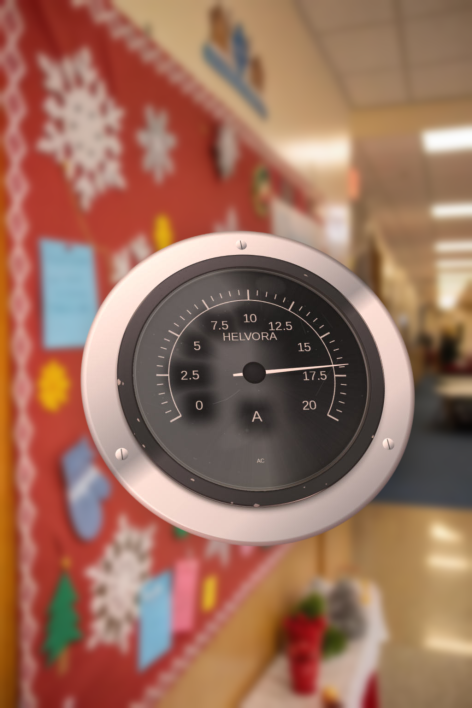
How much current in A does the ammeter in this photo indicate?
17 A
